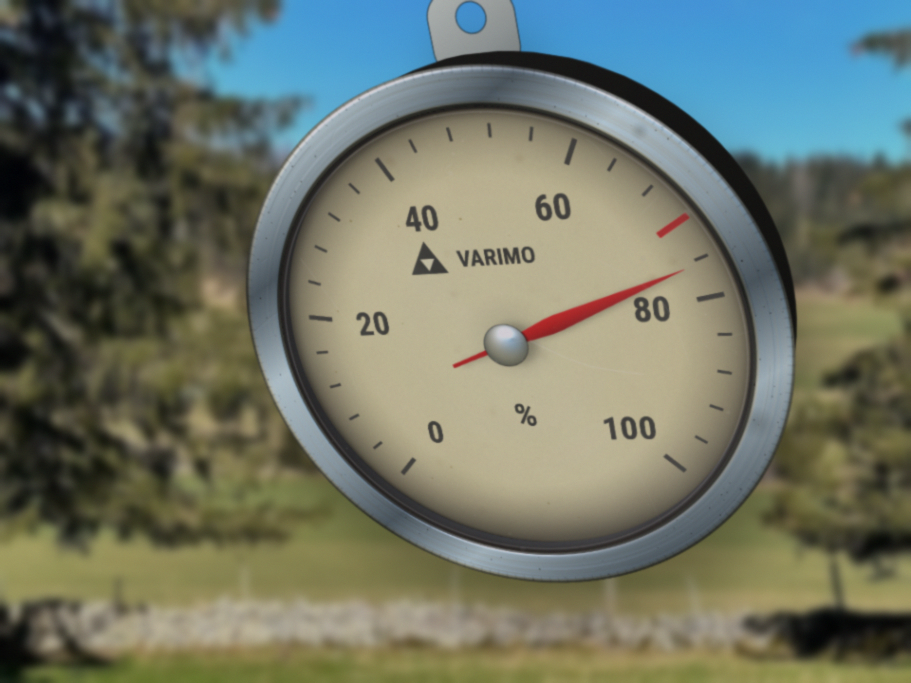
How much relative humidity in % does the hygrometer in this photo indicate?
76 %
